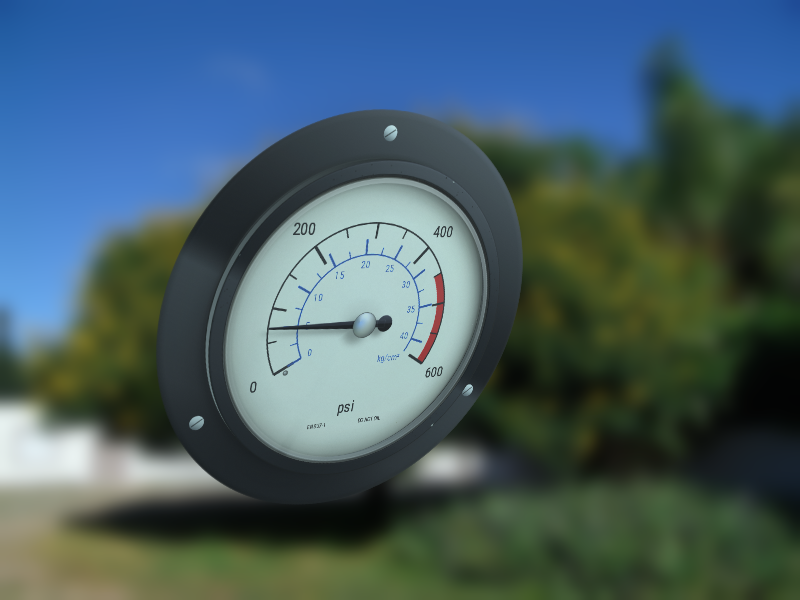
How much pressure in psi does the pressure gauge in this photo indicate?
75 psi
